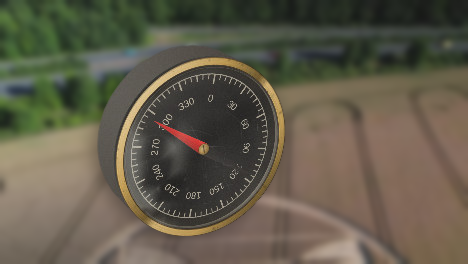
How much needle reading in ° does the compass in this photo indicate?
295 °
